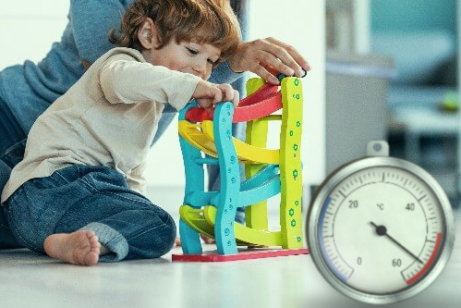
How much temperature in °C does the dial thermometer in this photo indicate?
55 °C
